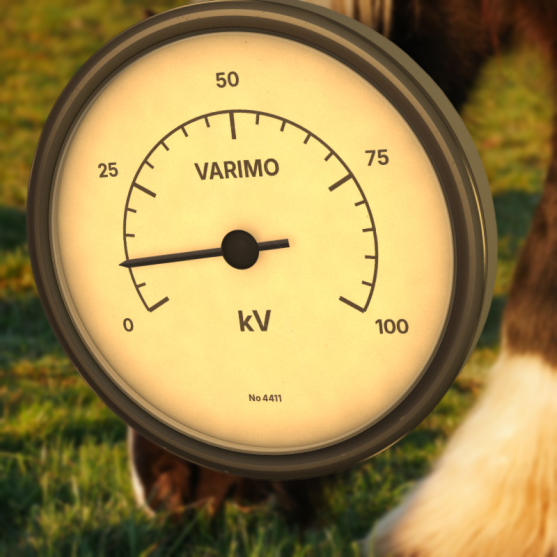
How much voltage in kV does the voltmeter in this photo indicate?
10 kV
